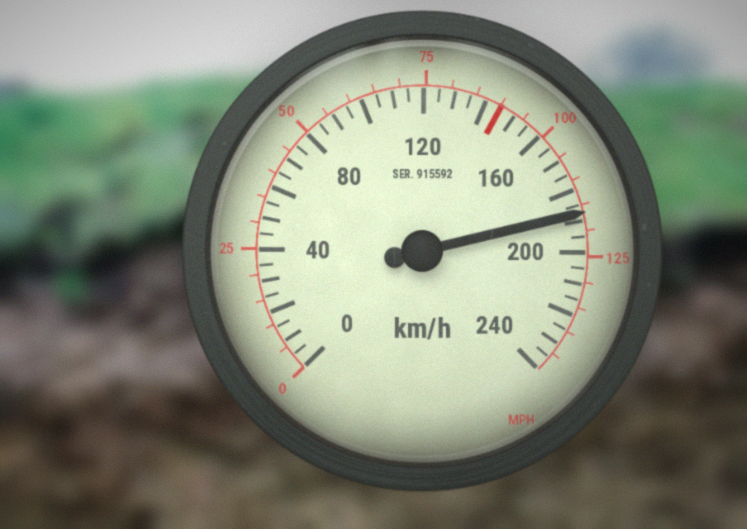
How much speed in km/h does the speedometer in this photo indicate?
187.5 km/h
